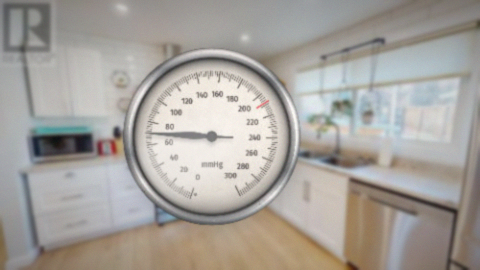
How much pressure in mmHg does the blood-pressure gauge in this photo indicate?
70 mmHg
